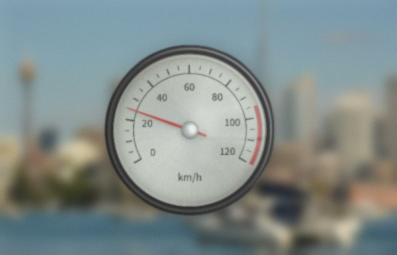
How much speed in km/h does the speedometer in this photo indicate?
25 km/h
